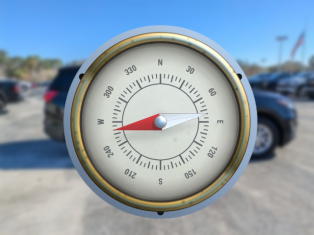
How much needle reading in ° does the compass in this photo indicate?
260 °
